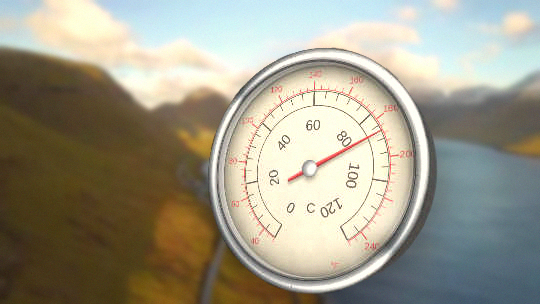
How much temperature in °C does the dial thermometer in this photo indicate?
86 °C
